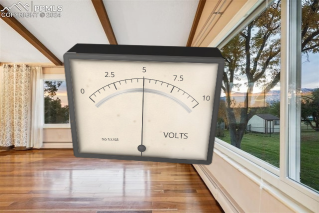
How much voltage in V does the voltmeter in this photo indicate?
5 V
